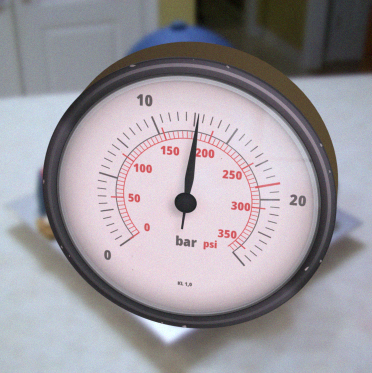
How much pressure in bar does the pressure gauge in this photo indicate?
12.75 bar
